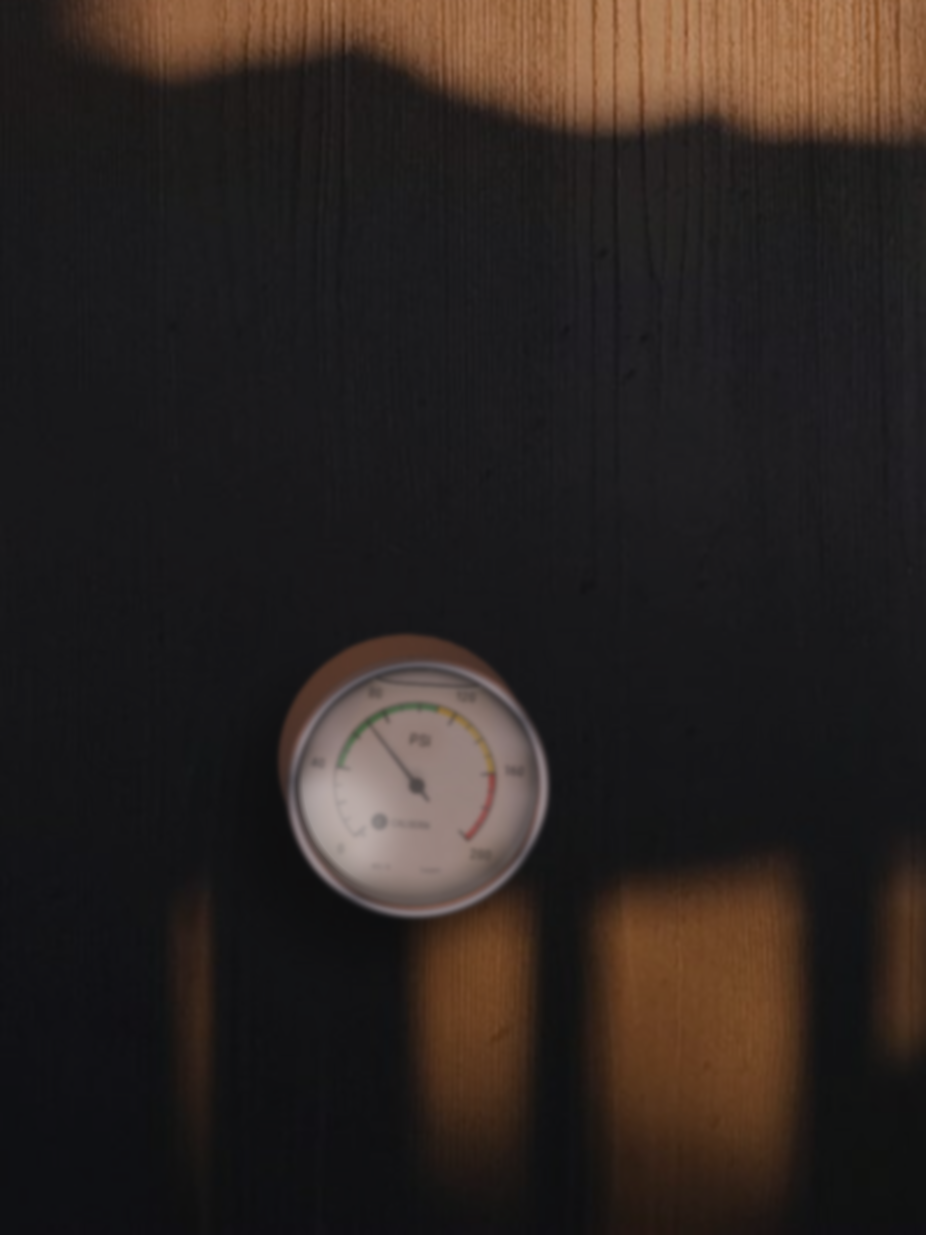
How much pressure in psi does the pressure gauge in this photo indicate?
70 psi
